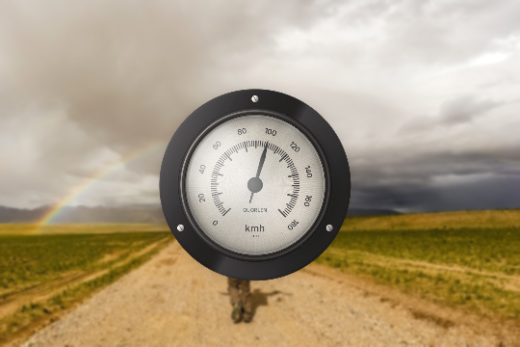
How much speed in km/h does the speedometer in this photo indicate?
100 km/h
